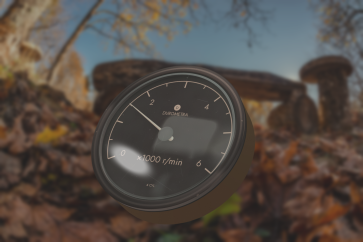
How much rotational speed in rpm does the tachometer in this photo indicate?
1500 rpm
